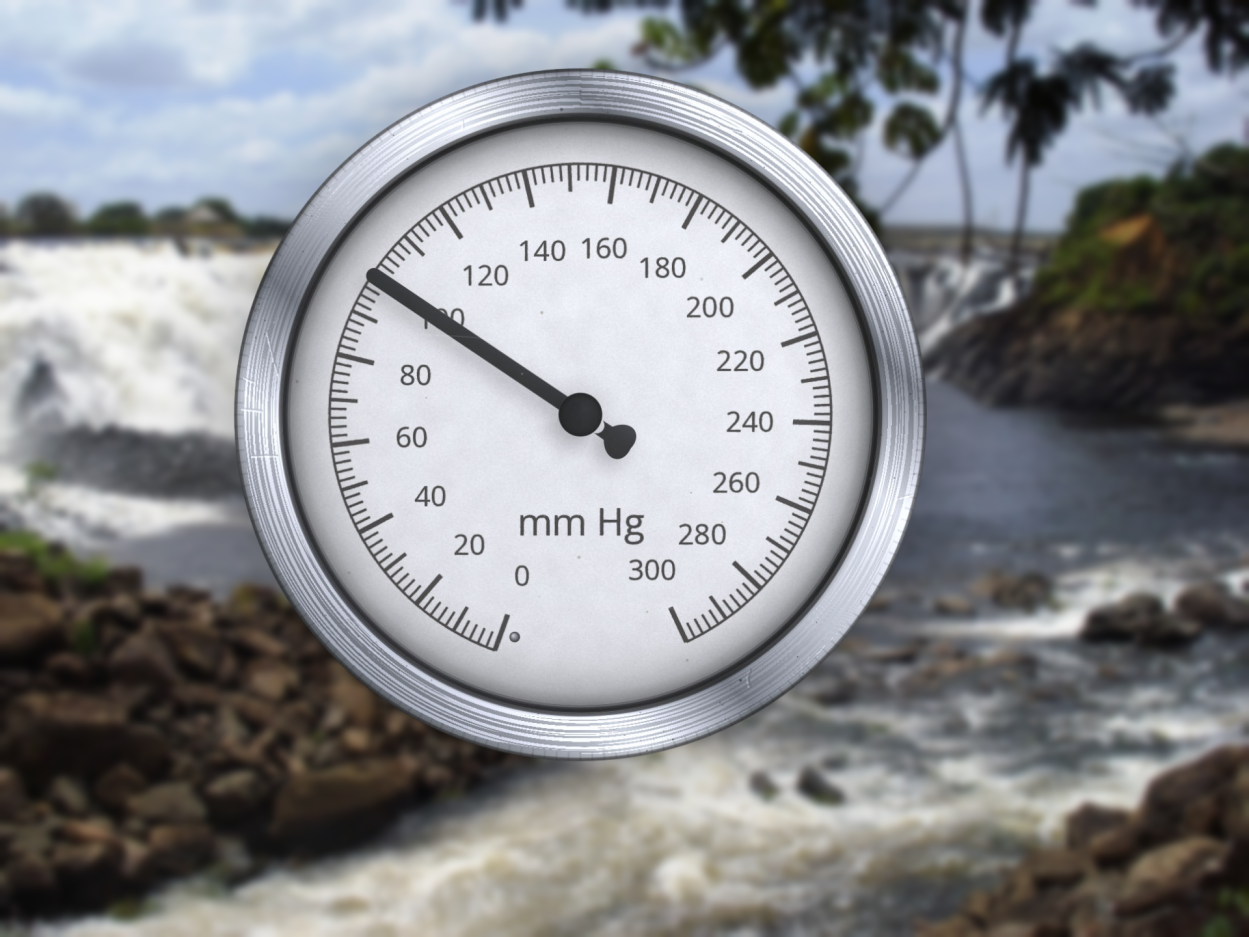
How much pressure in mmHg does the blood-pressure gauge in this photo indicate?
99 mmHg
